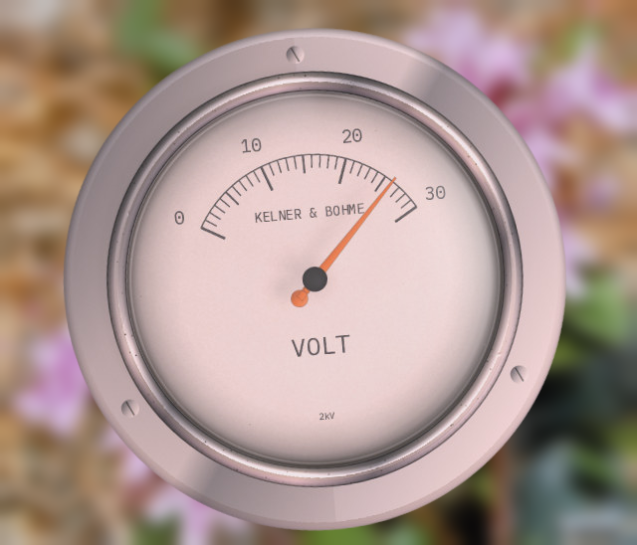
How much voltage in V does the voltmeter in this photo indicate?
26 V
